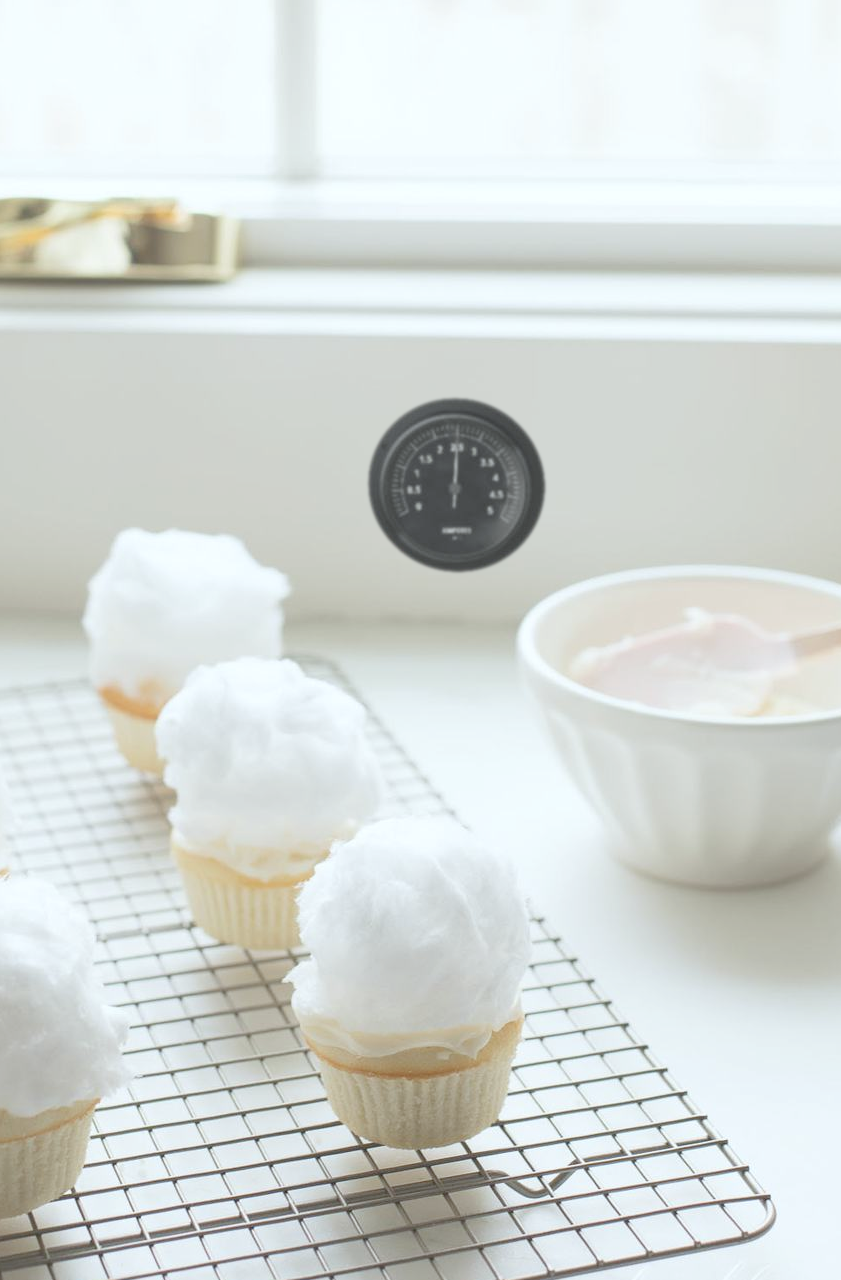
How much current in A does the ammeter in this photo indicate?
2.5 A
